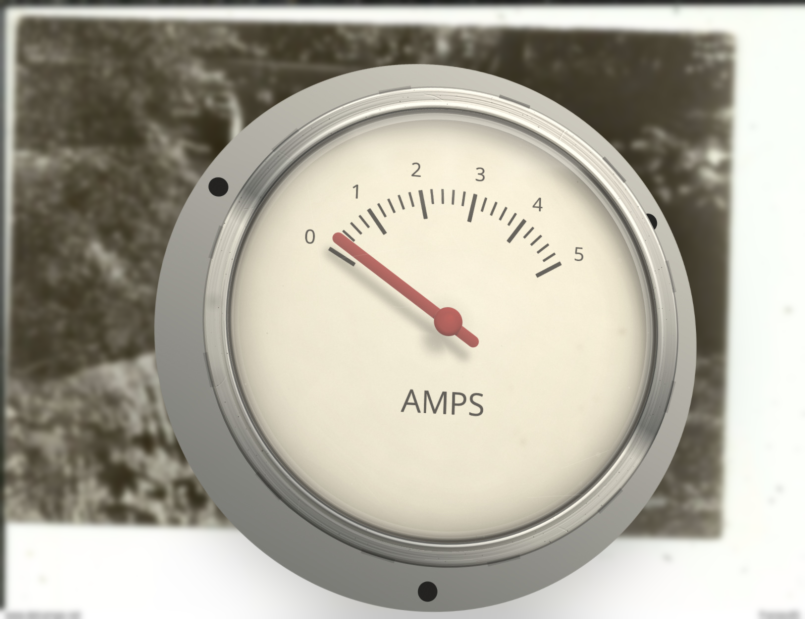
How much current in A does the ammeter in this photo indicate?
0.2 A
